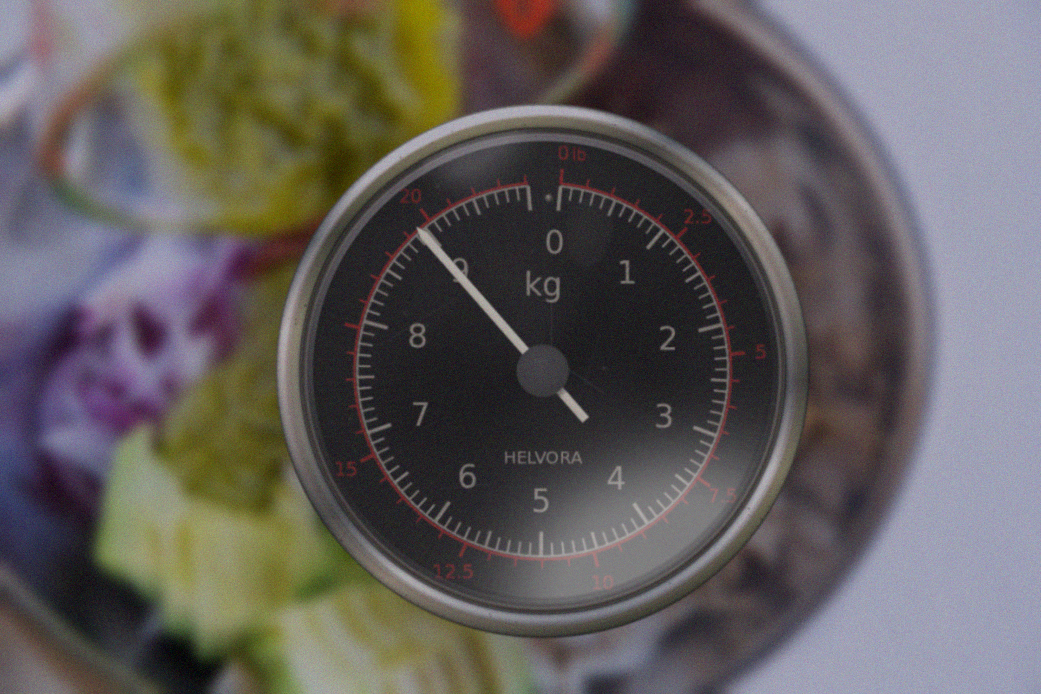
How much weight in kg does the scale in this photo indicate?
8.95 kg
